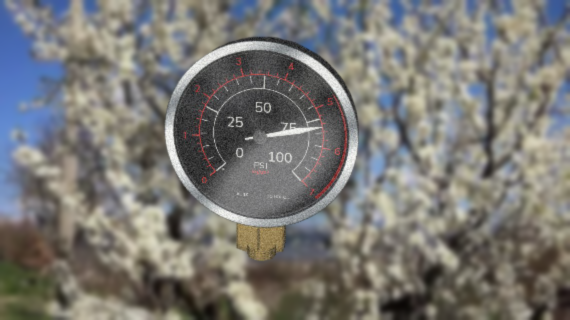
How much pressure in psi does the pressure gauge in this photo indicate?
77.5 psi
